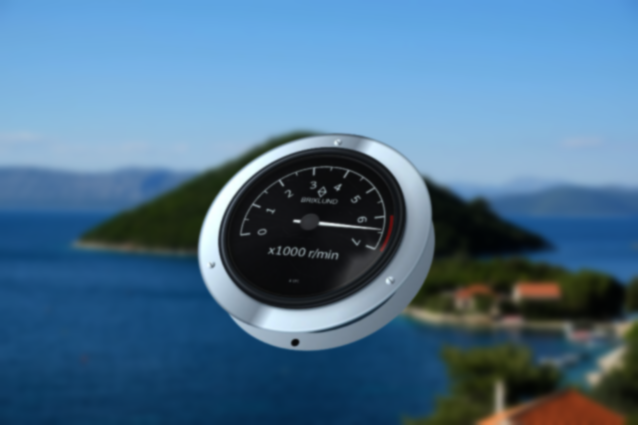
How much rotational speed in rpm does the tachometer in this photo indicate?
6500 rpm
